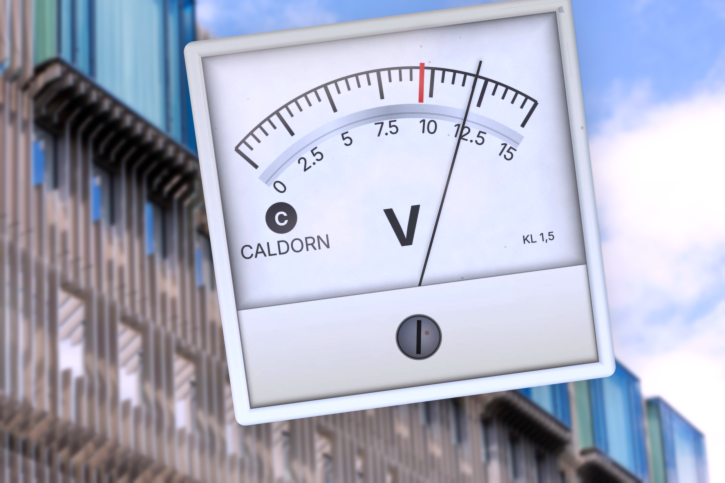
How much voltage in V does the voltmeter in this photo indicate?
12 V
